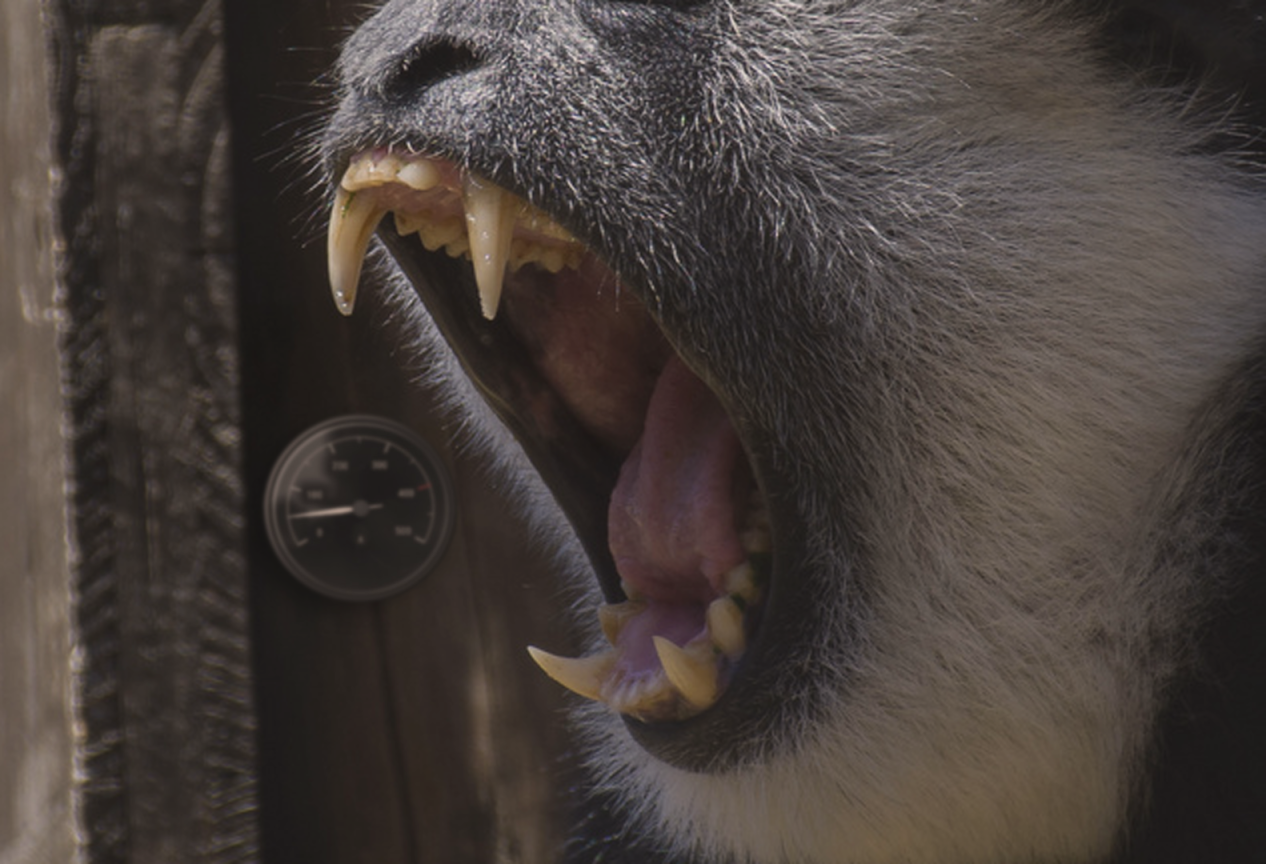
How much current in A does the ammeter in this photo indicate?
50 A
